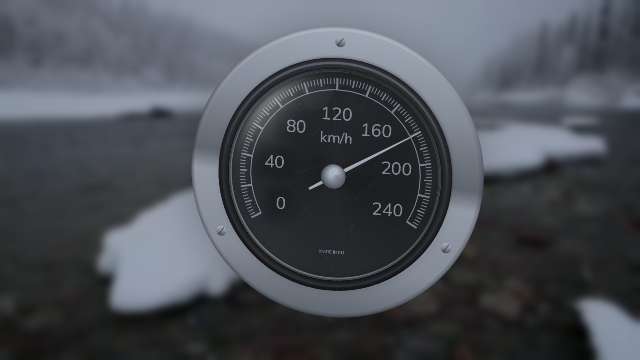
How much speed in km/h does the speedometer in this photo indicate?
180 km/h
